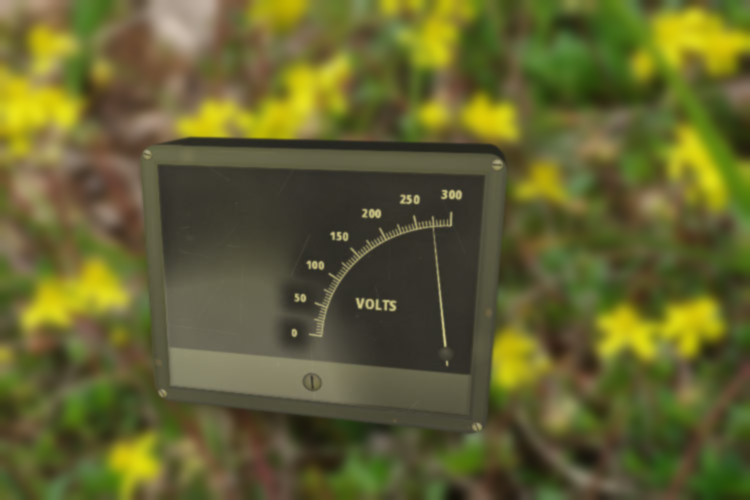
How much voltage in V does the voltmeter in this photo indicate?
275 V
